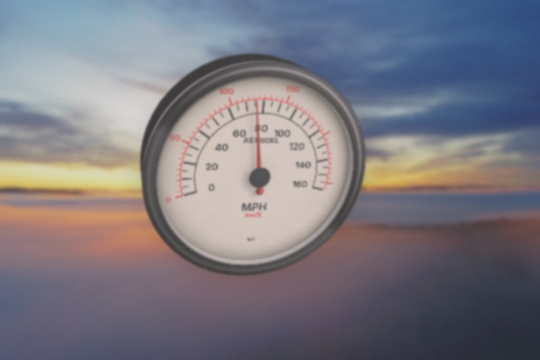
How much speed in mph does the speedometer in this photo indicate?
75 mph
